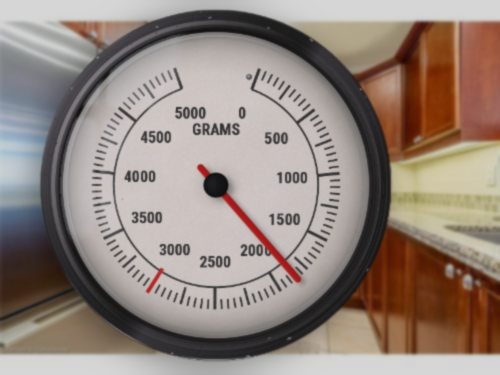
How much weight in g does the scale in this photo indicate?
1850 g
